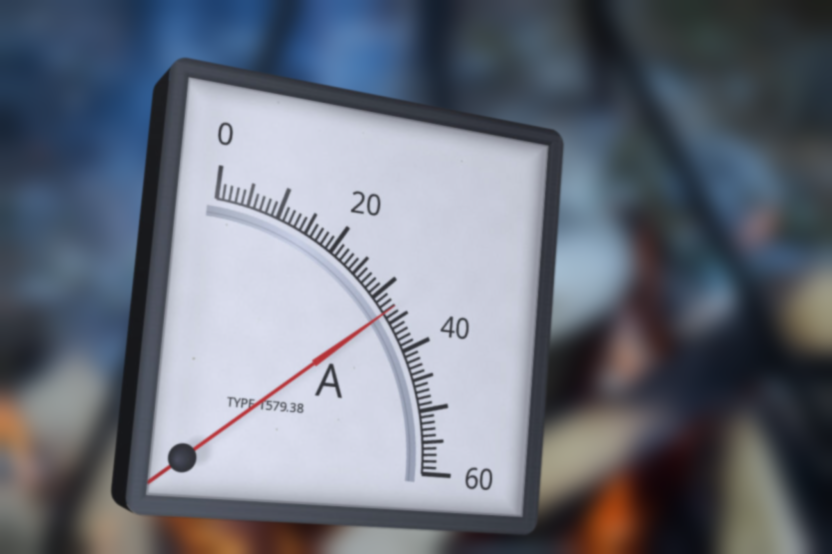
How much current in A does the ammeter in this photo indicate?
33 A
